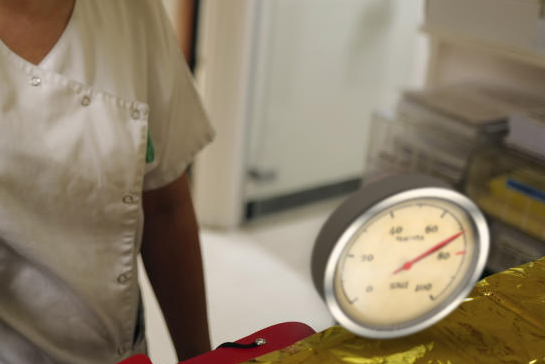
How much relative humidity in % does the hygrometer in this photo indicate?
70 %
